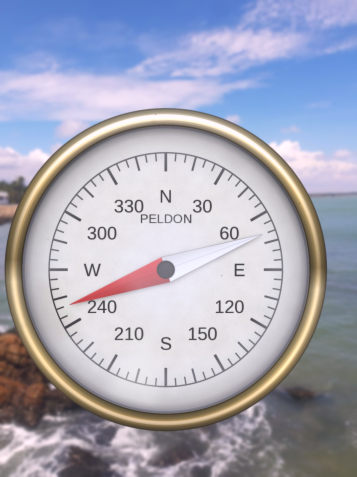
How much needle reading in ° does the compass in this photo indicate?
250 °
